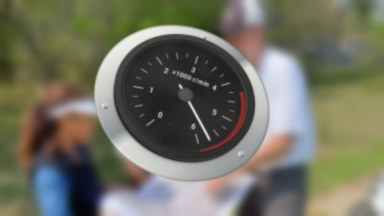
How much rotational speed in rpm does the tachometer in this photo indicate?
5750 rpm
